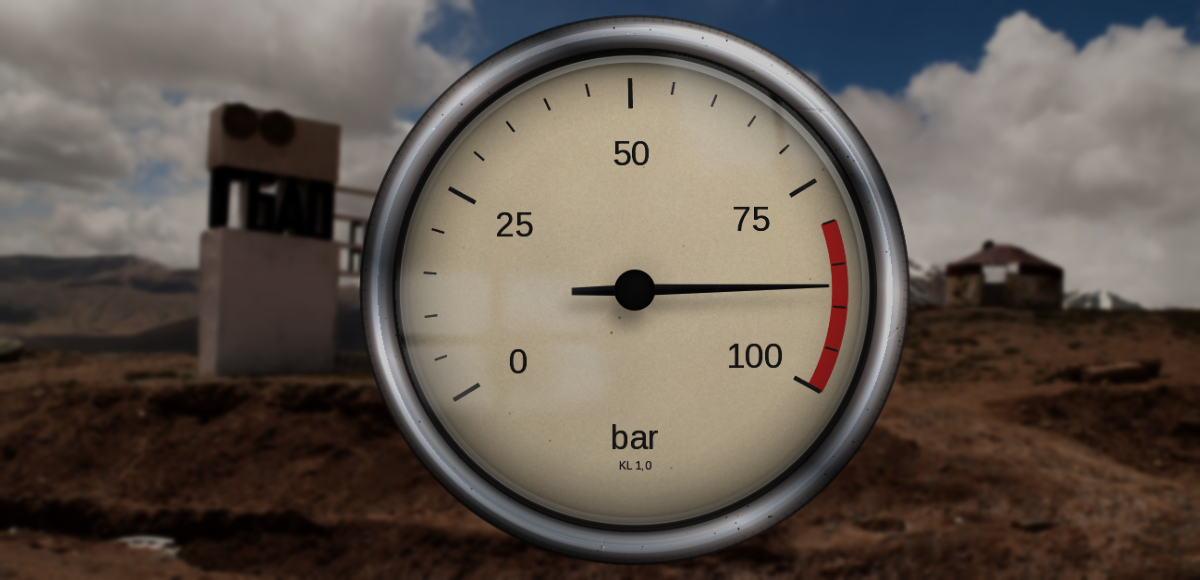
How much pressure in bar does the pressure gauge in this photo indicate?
87.5 bar
